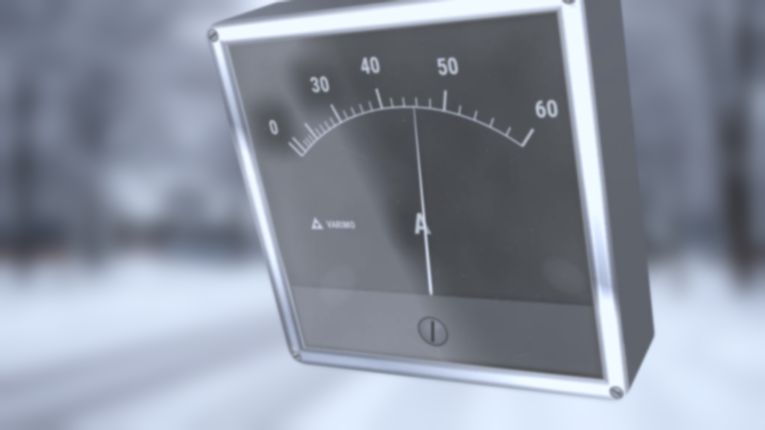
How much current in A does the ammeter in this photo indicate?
46 A
